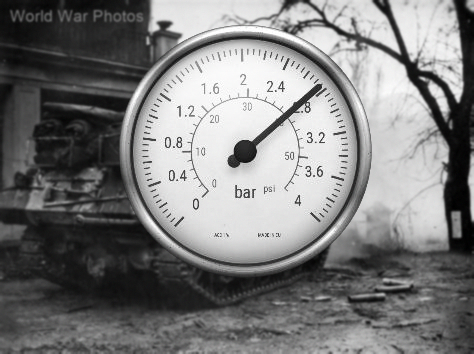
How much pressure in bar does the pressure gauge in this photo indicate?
2.75 bar
